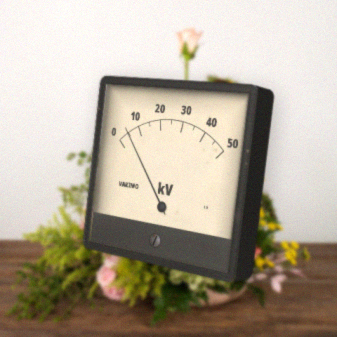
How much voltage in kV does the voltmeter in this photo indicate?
5 kV
